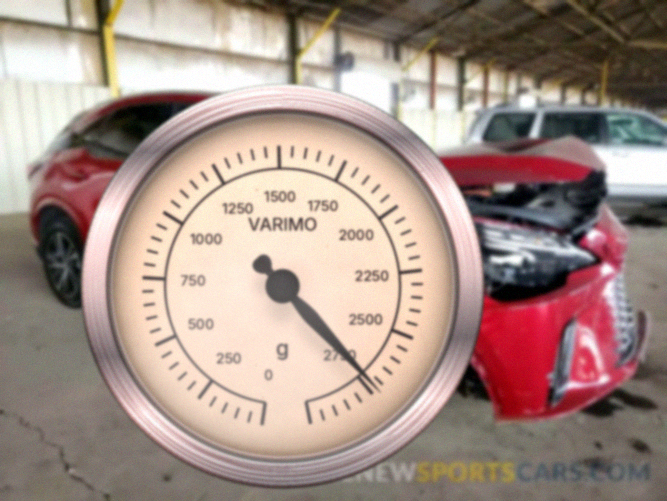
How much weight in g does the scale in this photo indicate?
2725 g
